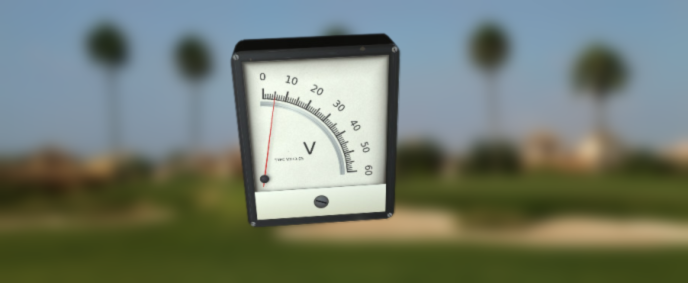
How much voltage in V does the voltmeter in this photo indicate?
5 V
